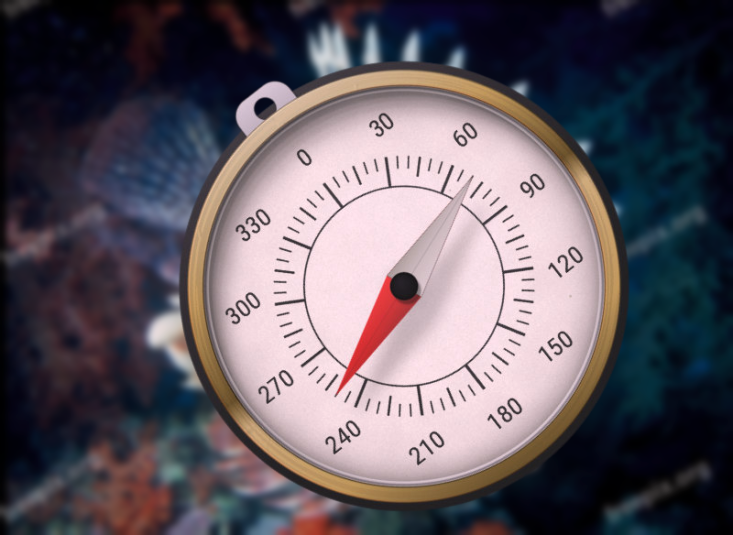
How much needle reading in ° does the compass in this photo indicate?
250 °
